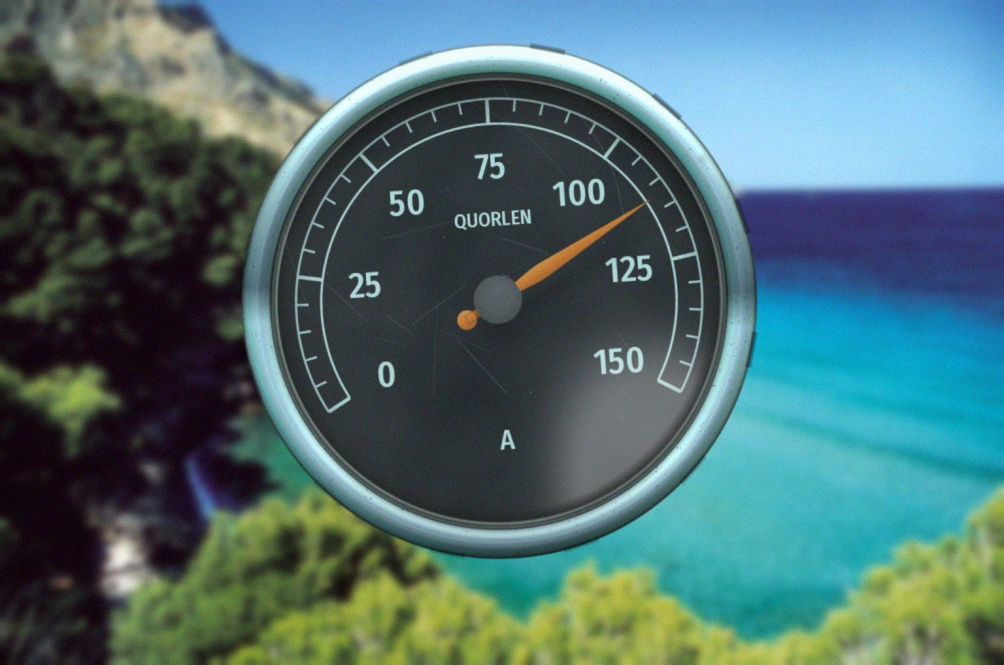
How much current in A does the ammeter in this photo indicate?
112.5 A
